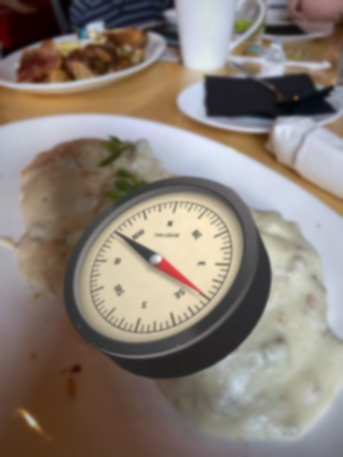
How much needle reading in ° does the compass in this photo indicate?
120 °
